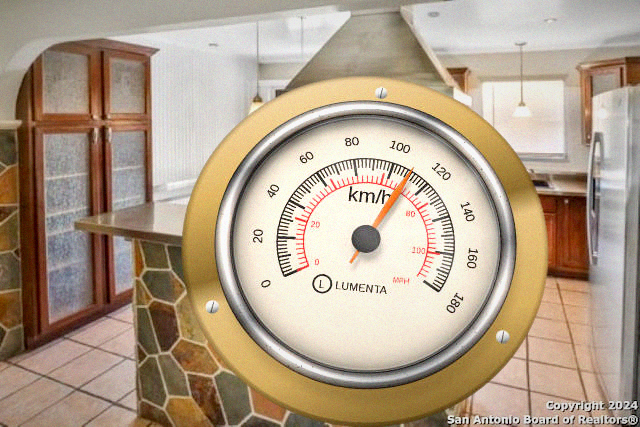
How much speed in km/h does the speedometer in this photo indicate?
110 km/h
